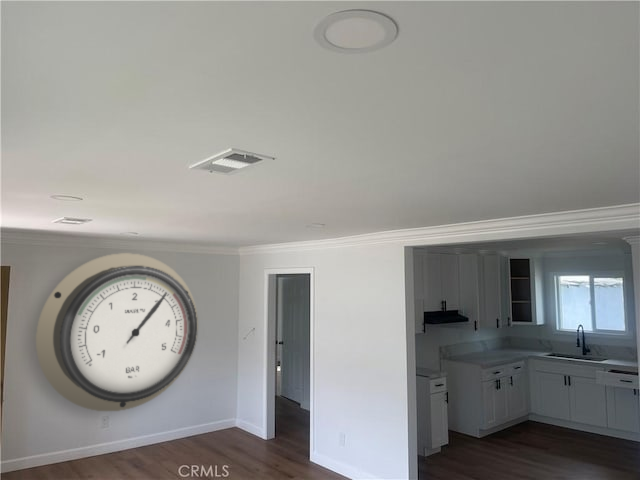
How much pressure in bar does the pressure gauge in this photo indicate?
3 bar
